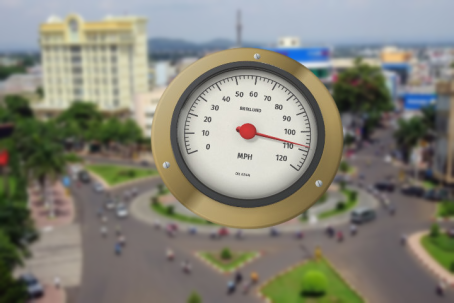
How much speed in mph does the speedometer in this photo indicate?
108 mph
